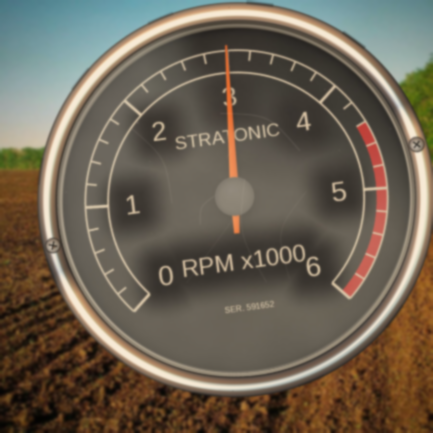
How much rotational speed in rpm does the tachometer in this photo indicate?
3000 rpm
